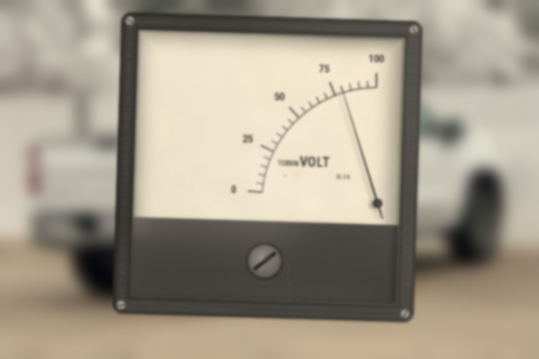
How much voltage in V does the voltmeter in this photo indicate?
80 V
